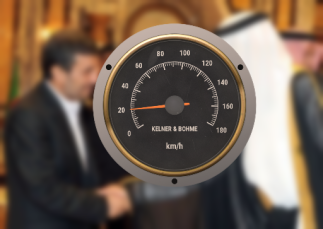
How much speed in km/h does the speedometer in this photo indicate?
20 km/h
